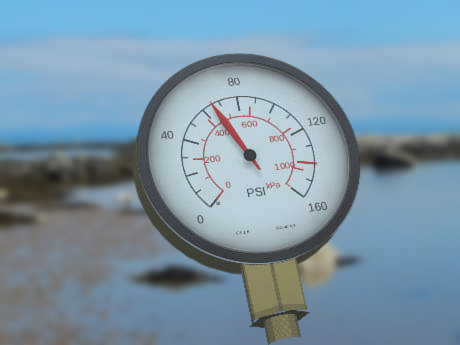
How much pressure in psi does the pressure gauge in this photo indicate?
65 psi
